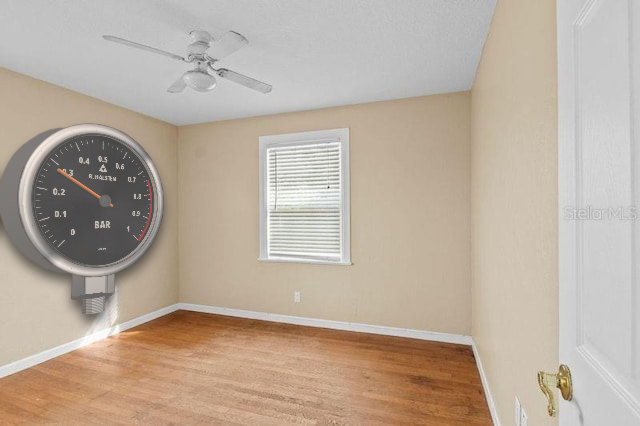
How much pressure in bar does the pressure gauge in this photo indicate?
0.28 bar
